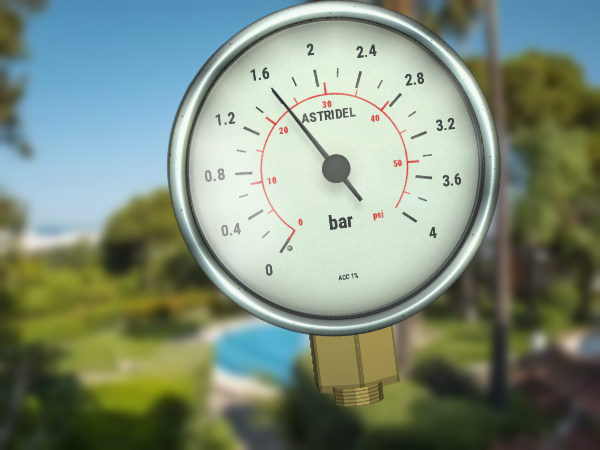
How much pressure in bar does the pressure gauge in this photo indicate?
1.6 bar
